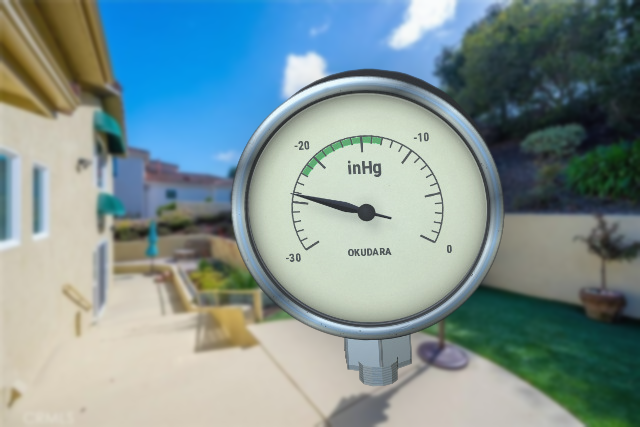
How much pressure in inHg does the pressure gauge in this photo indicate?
-24 inHg
